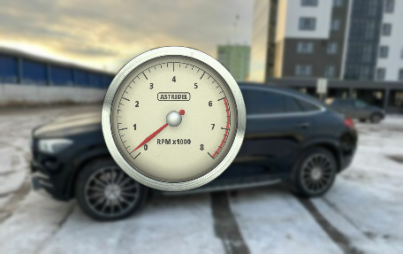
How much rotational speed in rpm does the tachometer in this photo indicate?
200 rpm
